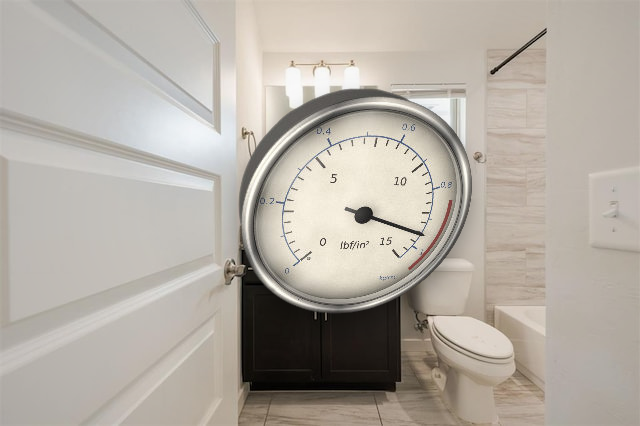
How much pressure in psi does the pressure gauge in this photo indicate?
13.5 psi
